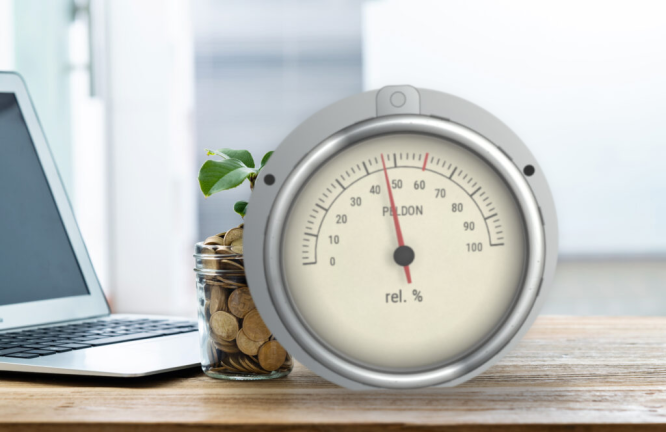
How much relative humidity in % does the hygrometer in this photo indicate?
46 %
